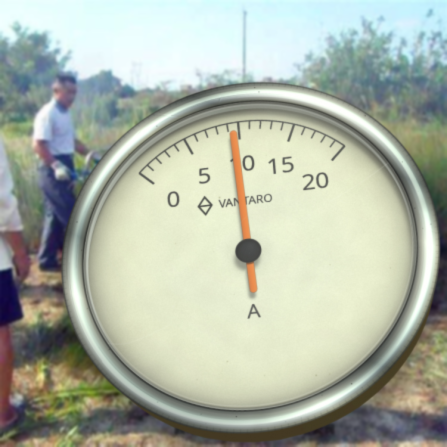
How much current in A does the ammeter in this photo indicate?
9.5 A
